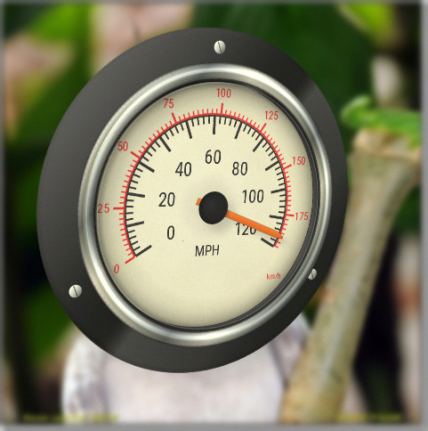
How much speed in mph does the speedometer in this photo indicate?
116 mph
